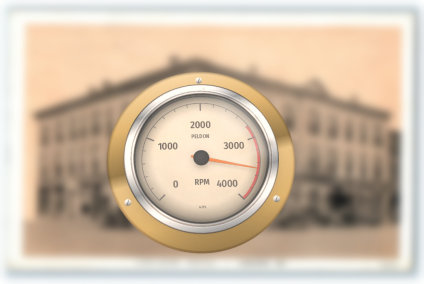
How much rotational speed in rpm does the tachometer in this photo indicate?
3500 rpm
